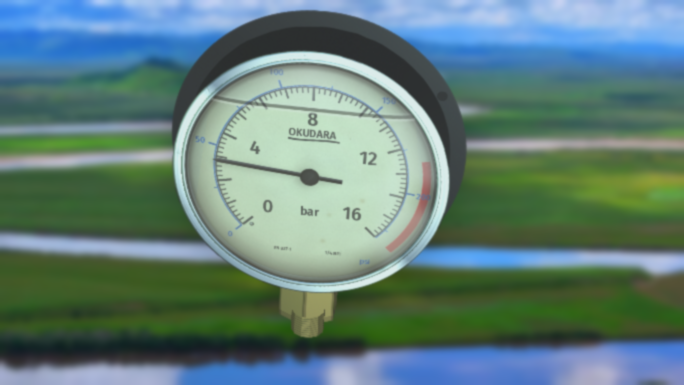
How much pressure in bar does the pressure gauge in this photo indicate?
3 bar
